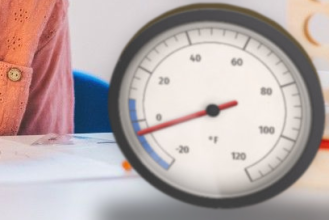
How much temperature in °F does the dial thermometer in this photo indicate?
-4 °F
